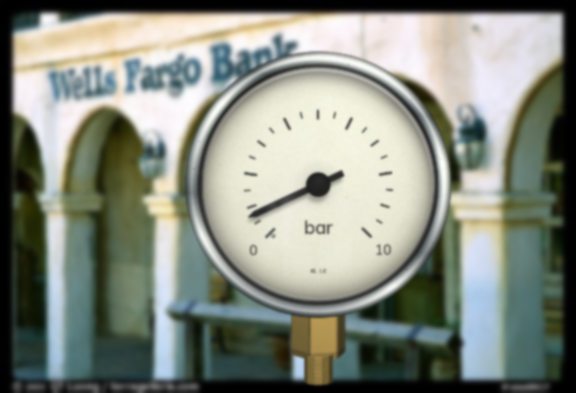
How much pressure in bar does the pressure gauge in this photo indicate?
0.75 bar
